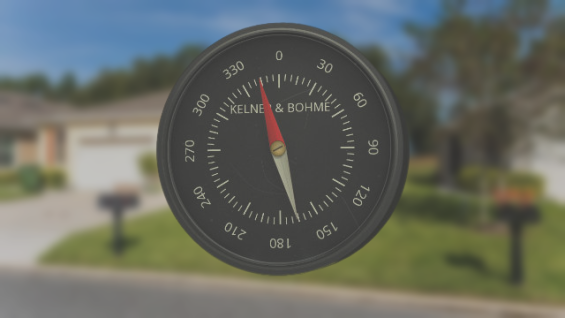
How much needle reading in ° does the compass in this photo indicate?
345 °
